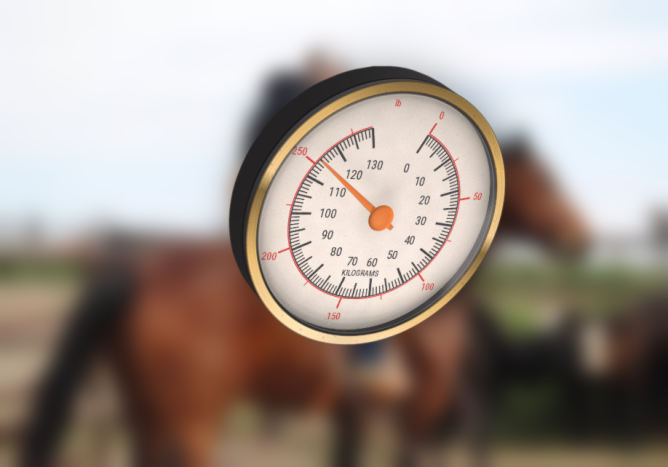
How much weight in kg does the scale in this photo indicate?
115 kg
